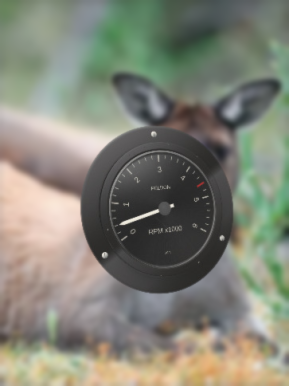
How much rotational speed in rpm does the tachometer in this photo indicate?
400 rpm
